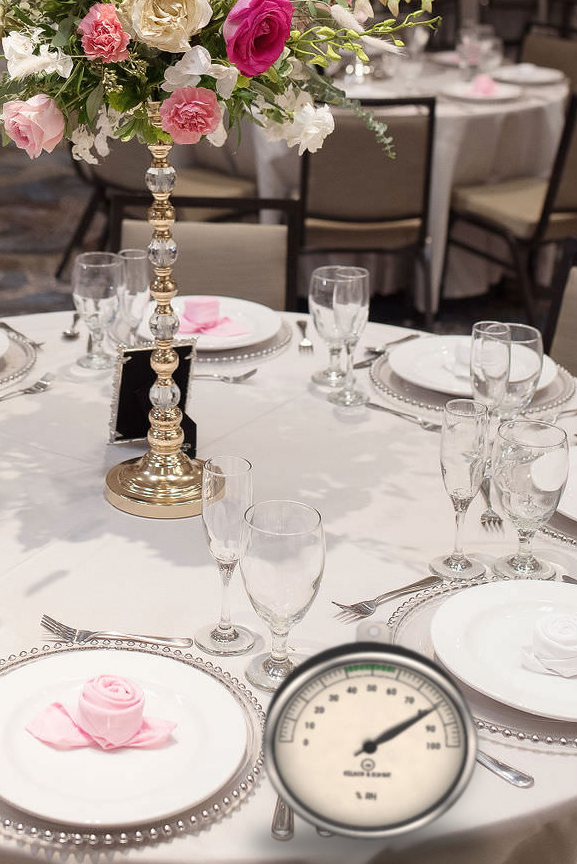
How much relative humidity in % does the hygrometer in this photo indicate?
80 %
